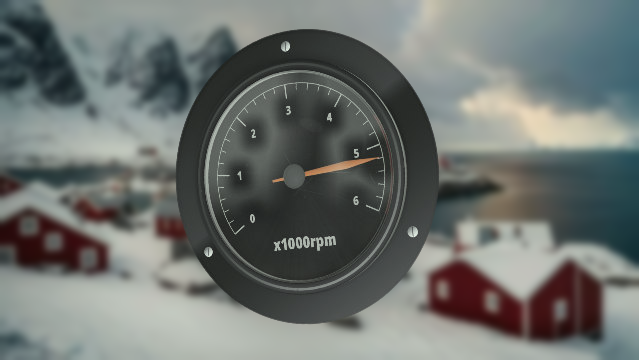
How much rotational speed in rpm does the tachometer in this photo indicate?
5200 rpm
